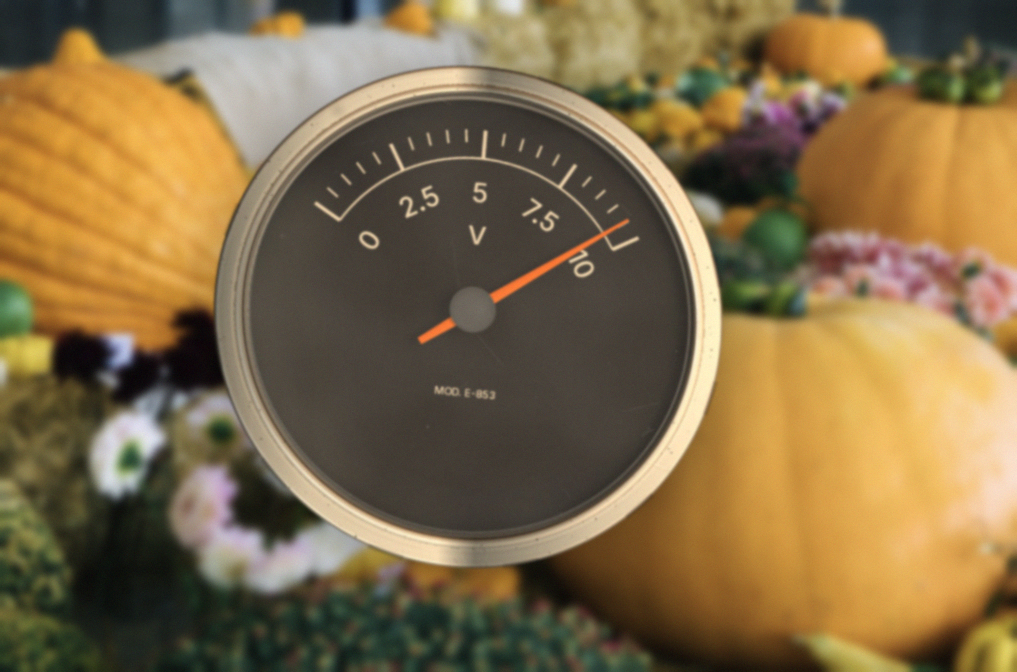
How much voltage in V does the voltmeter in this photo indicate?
9.5 V
